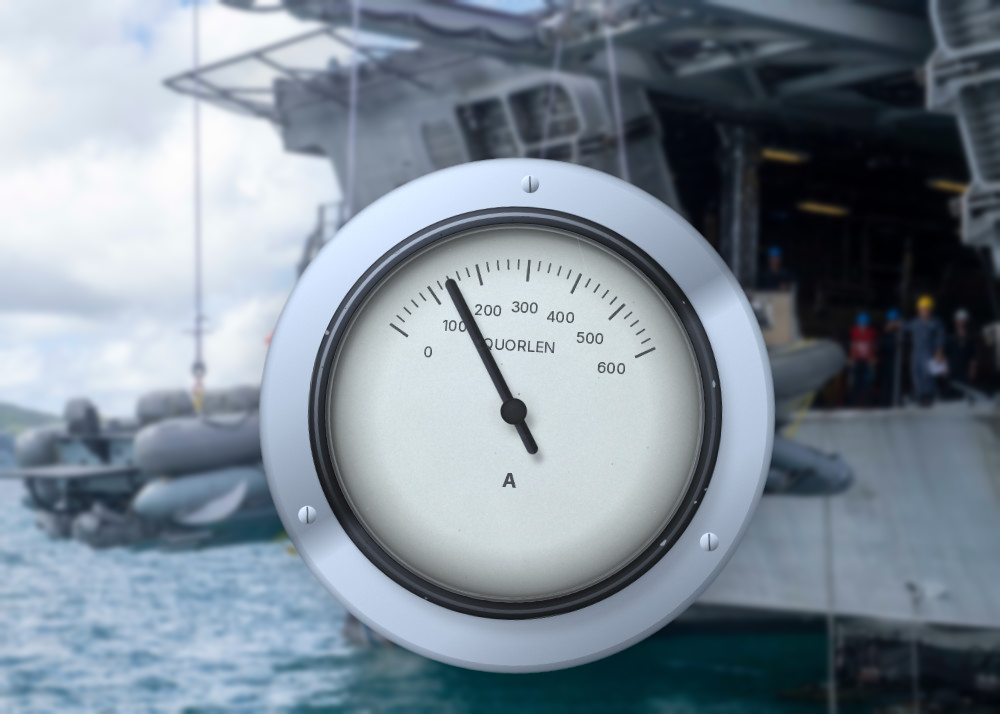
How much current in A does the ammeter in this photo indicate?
140 A
